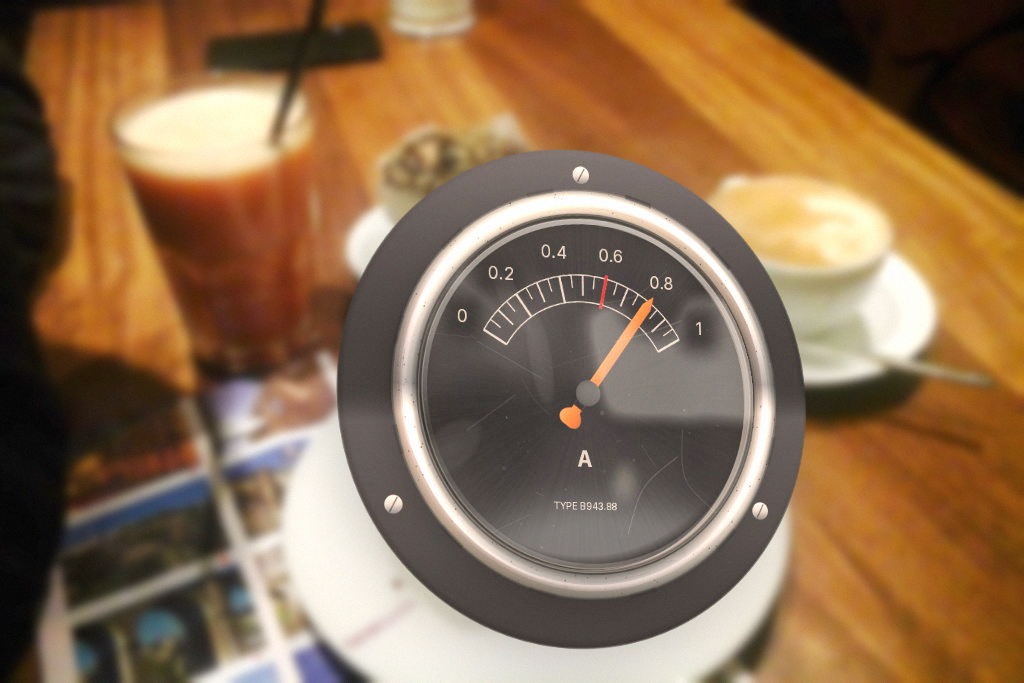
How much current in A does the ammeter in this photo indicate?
0.8 A
